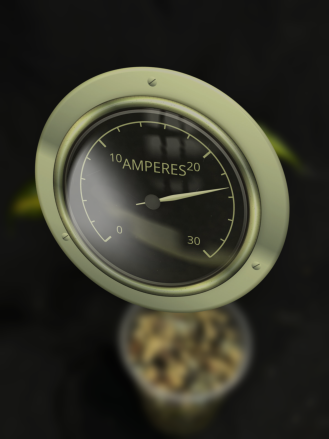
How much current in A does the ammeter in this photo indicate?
23 A
